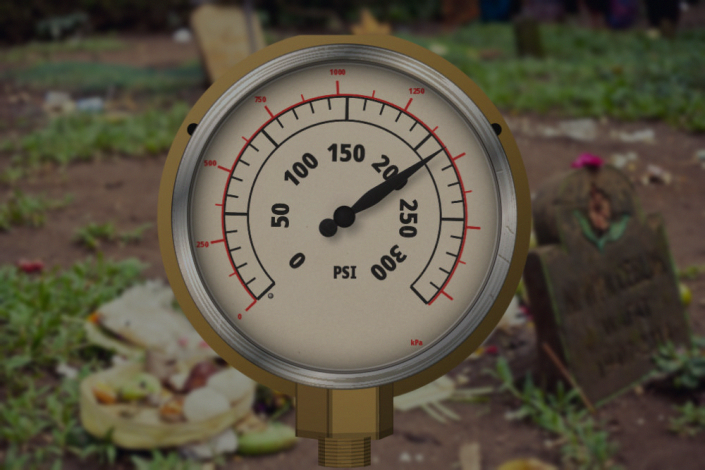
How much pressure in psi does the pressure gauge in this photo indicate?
210 psi
